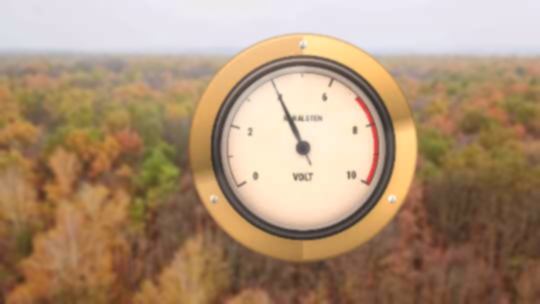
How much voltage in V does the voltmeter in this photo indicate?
4 V
